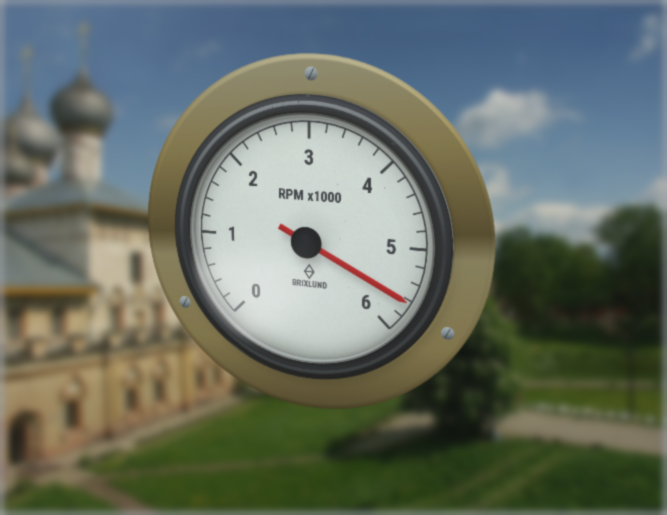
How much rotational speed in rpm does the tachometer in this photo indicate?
5600 rpm
